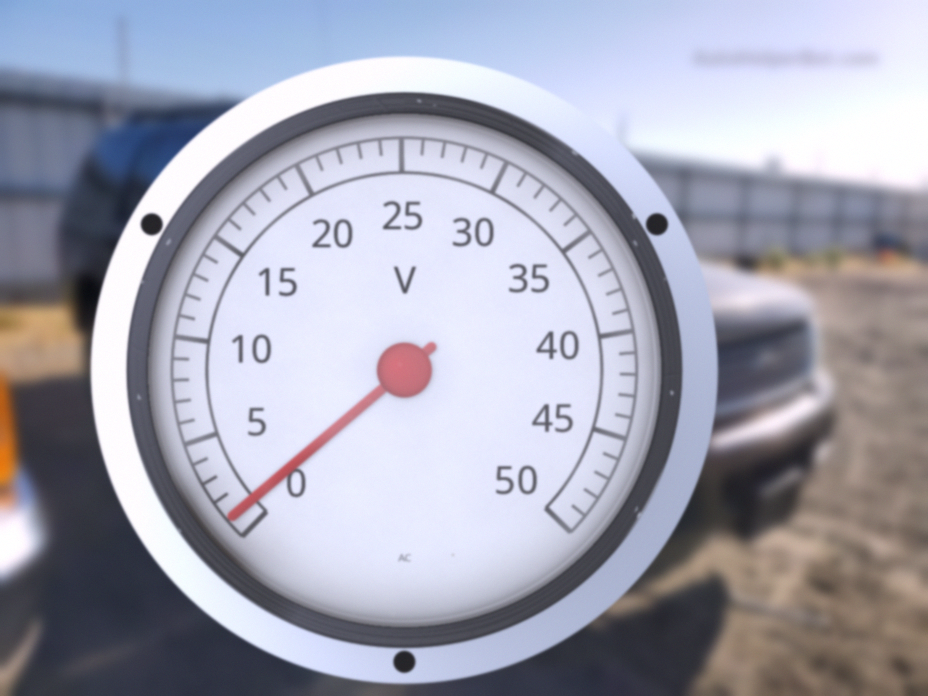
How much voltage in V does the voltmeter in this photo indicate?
1 V
